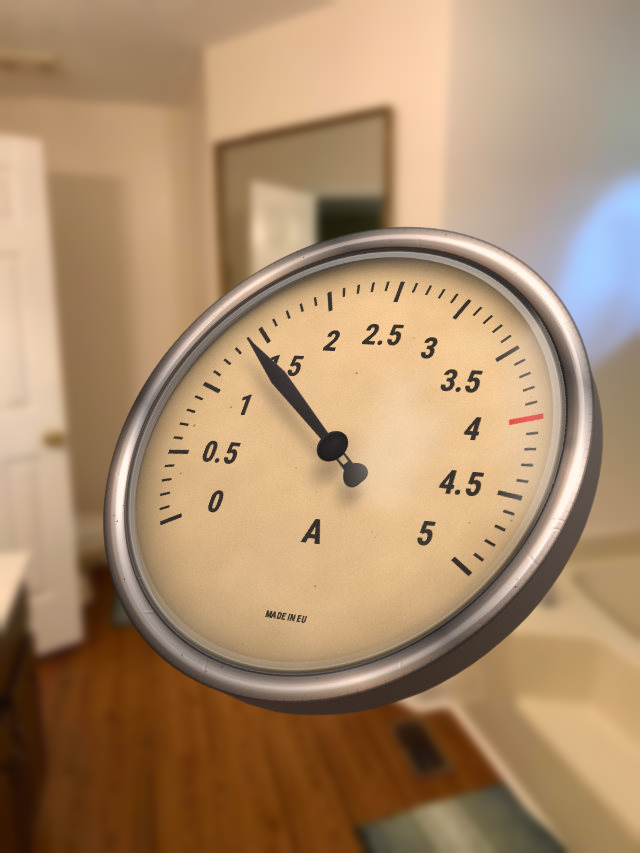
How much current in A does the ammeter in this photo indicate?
1.4 A
